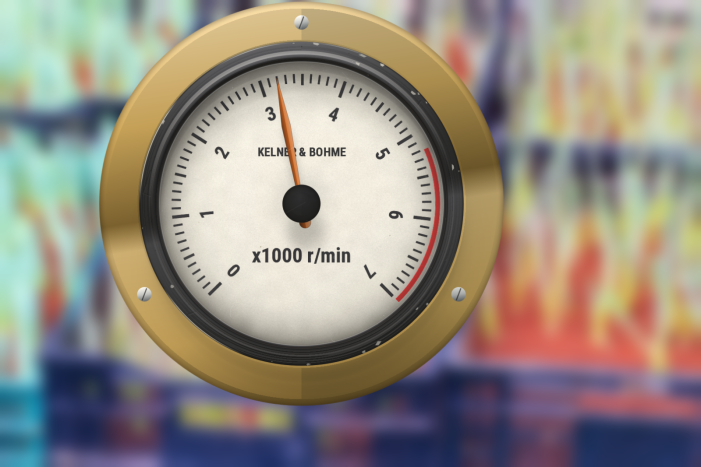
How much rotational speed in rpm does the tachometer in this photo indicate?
3200 rpm
